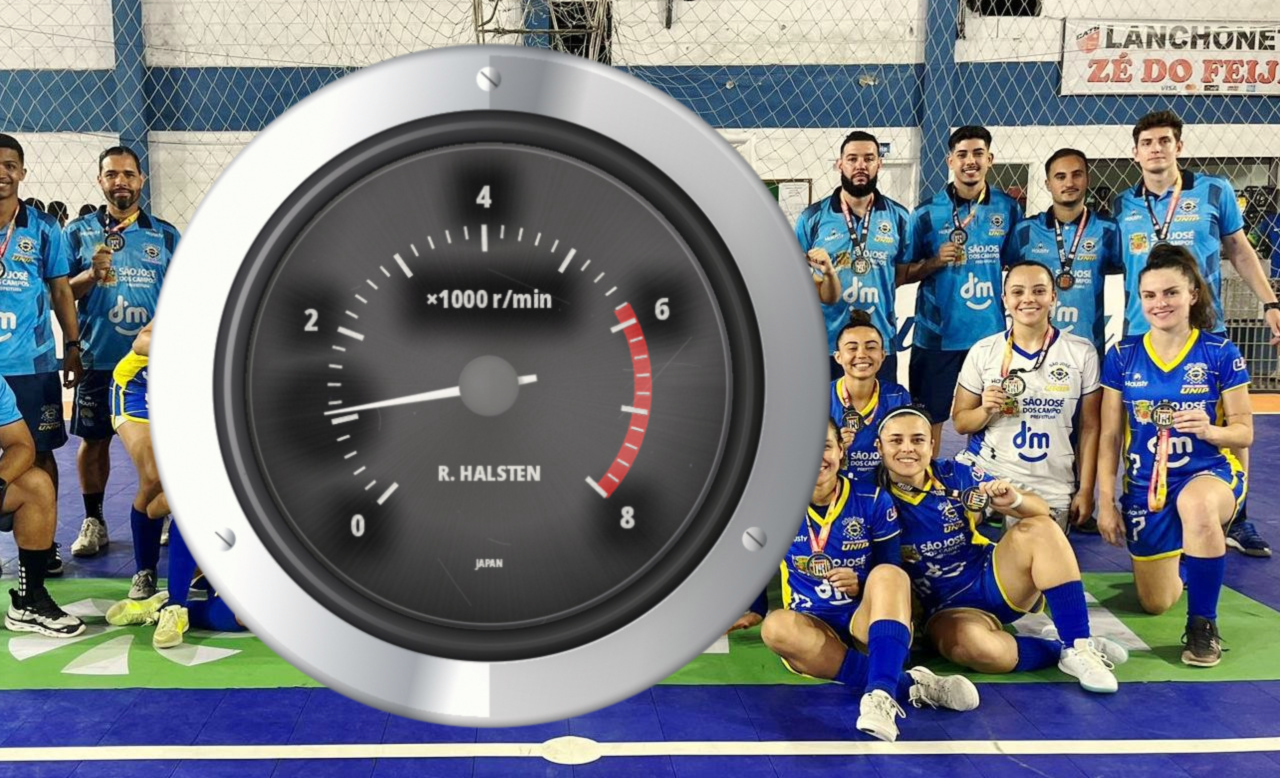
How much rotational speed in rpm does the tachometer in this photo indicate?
1100 rpm
